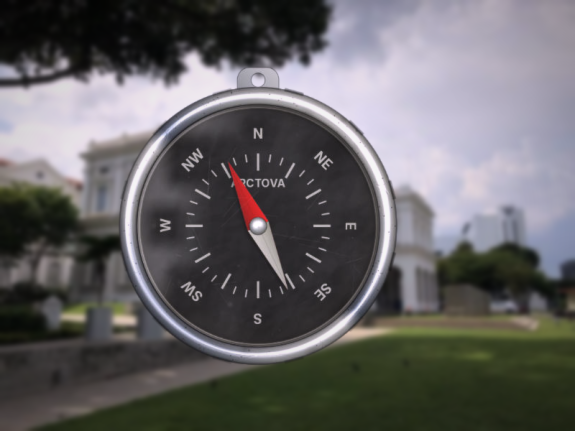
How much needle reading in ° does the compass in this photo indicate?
335 °
